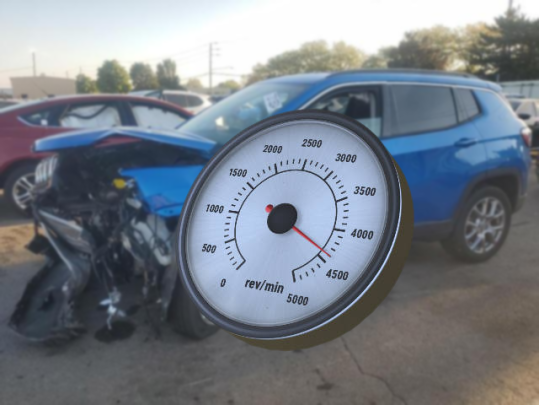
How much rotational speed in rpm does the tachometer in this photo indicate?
4400 rpm
